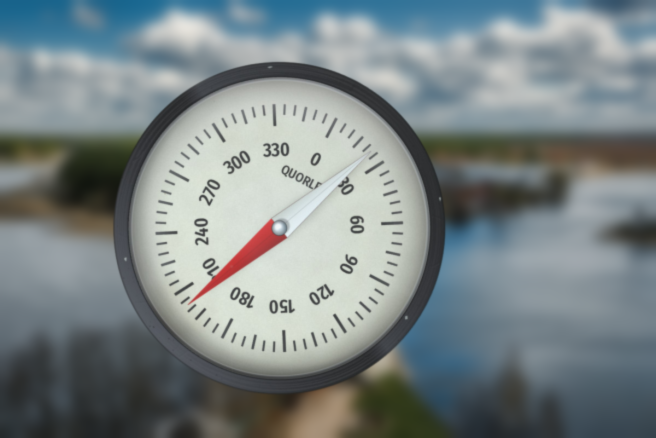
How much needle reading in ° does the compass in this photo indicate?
202.5 °
